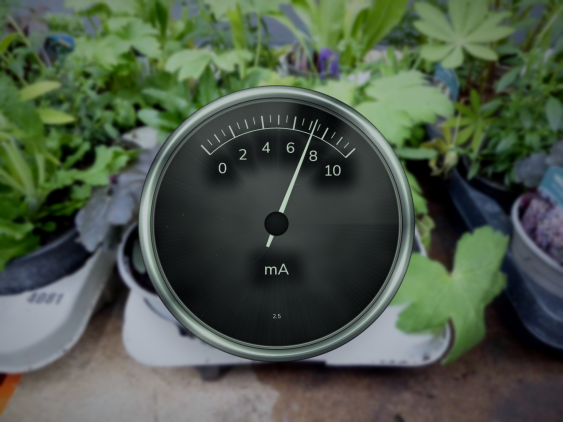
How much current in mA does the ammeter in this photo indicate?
7.25 mA
